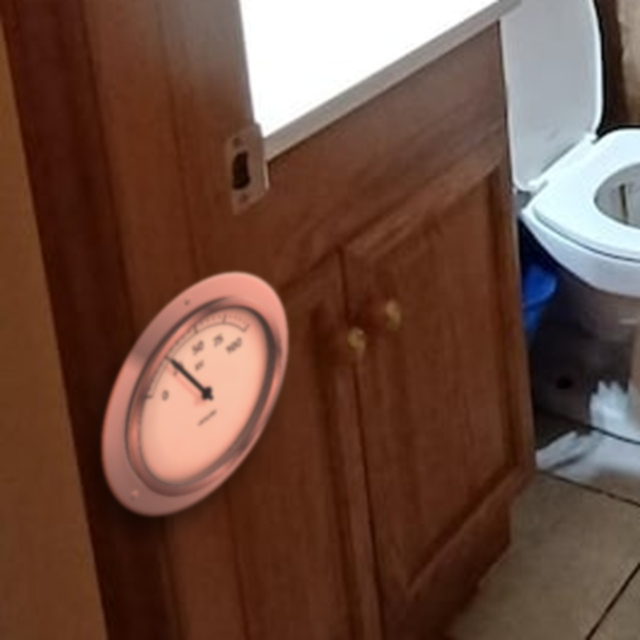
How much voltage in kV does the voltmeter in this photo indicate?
25 kV
